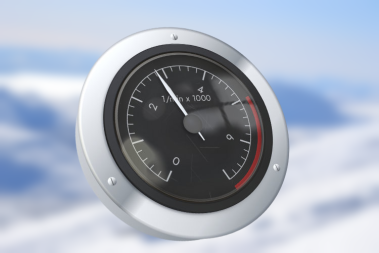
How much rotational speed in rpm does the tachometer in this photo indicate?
2800 rpm
